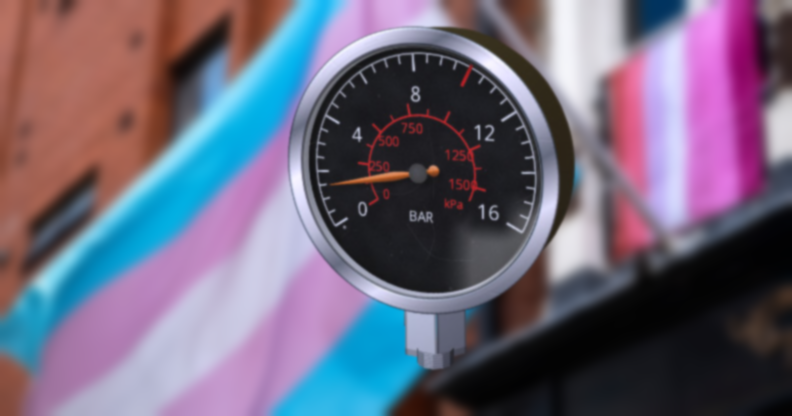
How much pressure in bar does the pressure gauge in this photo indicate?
1.5 bar
